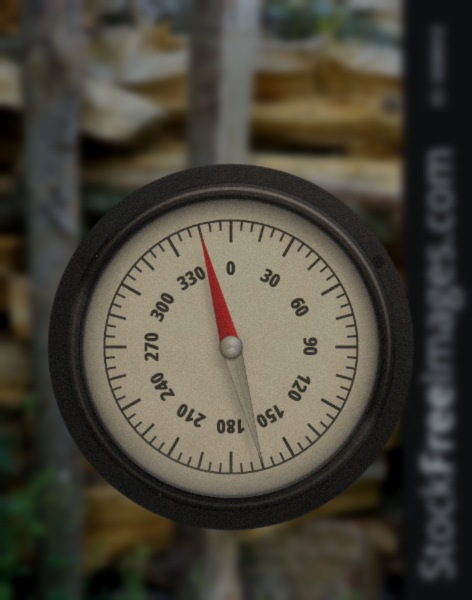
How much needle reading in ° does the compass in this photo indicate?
345 °
